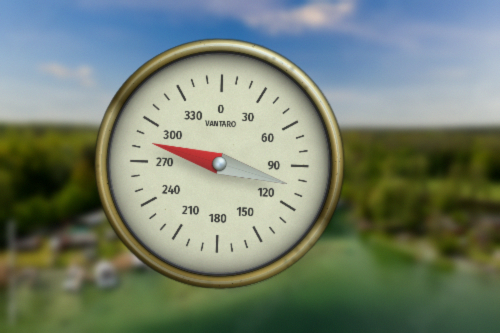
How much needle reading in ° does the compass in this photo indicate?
285 °
